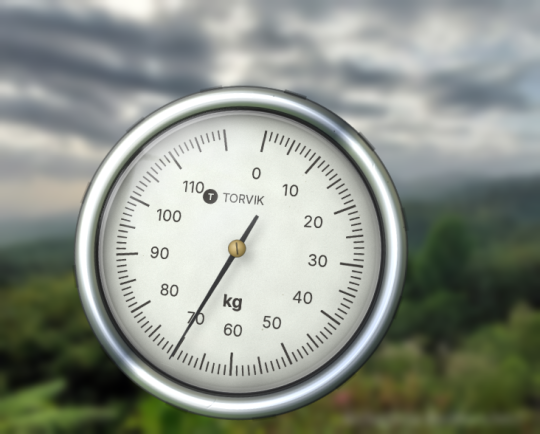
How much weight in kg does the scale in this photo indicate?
70 kg
